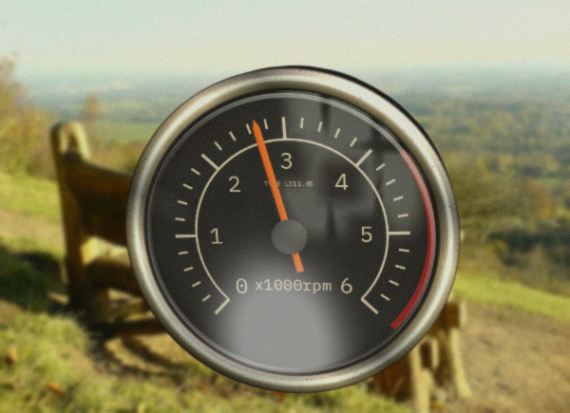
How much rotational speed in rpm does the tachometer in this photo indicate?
2700 rpm
